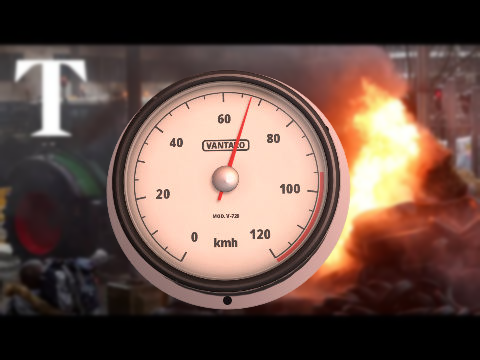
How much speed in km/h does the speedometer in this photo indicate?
67.5 km/h
